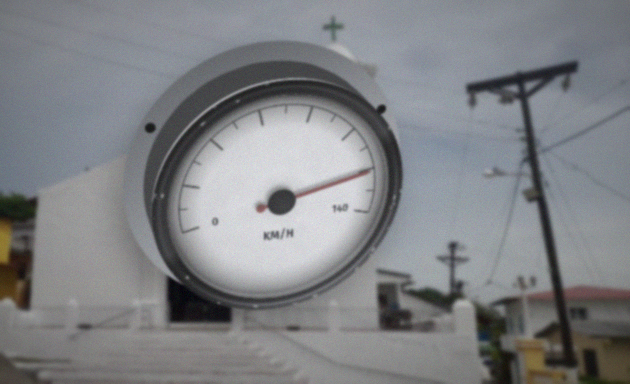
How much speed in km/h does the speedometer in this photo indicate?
120 km/h
